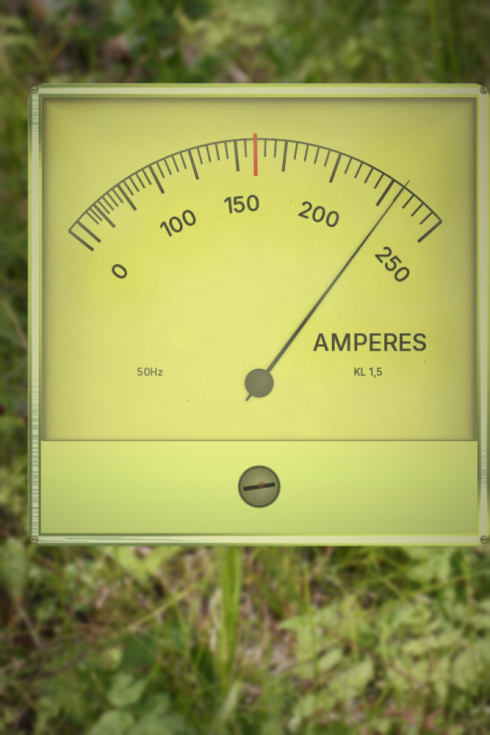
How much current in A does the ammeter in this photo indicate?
230 A
